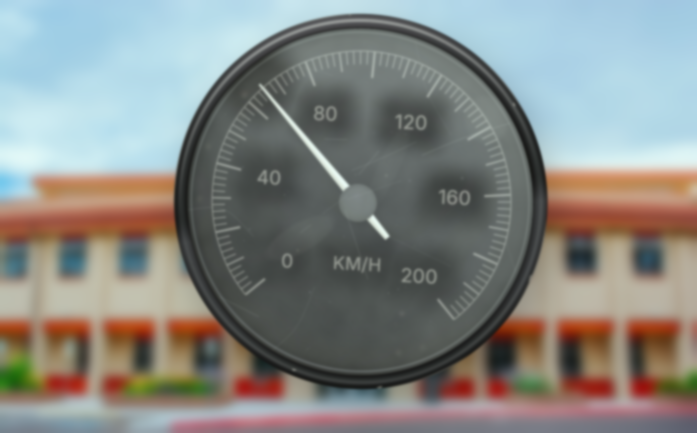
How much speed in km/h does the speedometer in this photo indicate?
66 km/h
